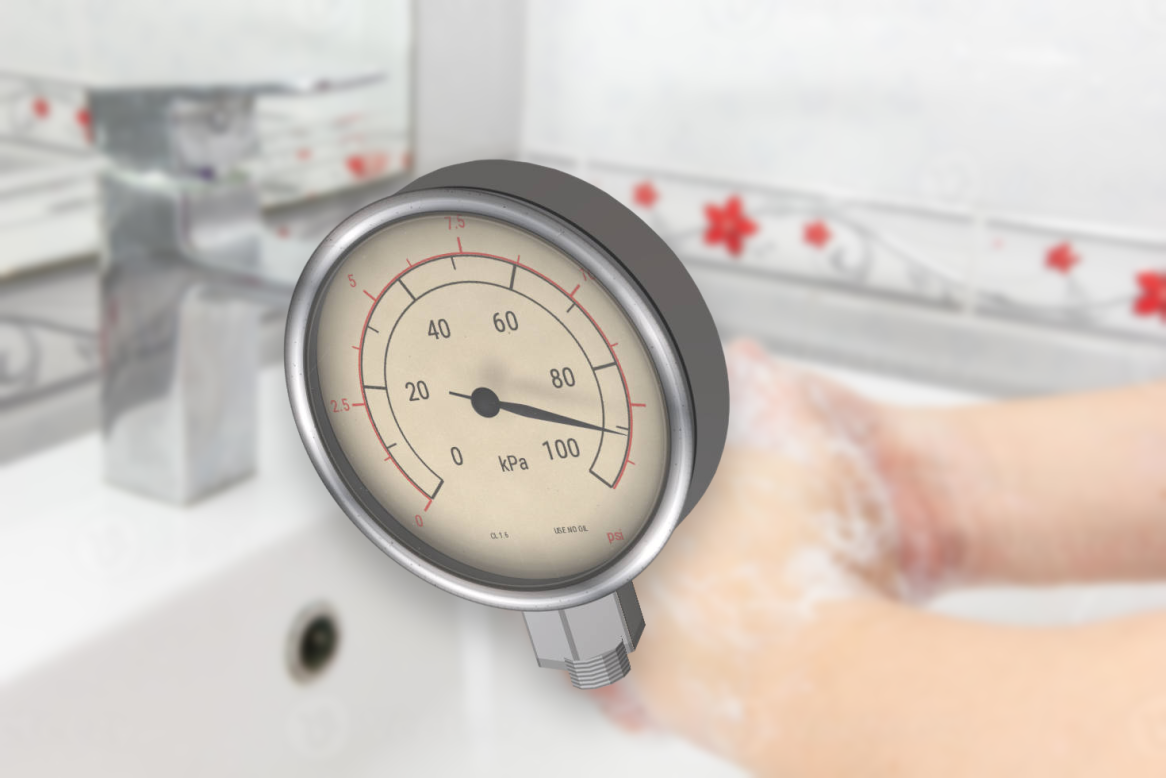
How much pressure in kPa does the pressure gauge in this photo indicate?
90 kPa
